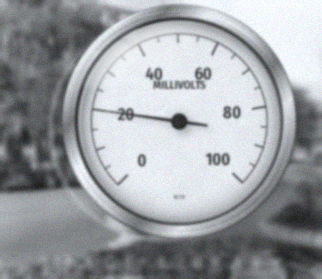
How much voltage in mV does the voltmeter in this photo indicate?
20 mV
